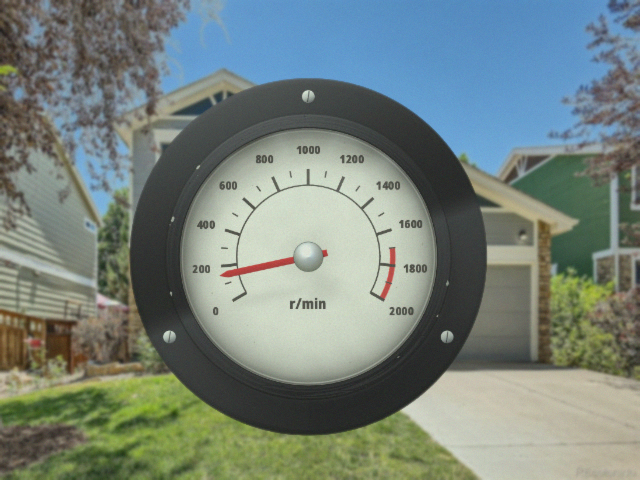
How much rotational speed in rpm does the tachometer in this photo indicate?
150 rpm
